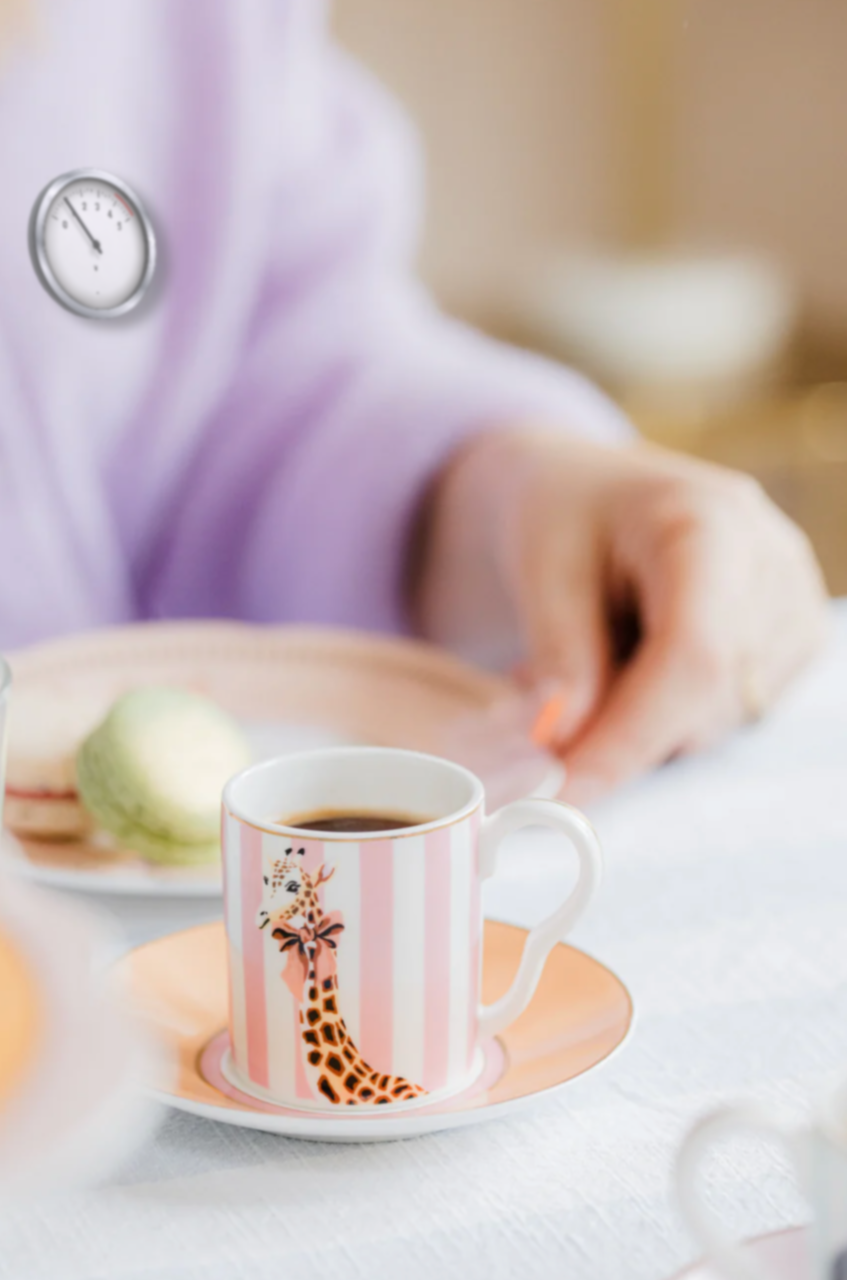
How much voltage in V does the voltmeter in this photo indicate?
1 V
